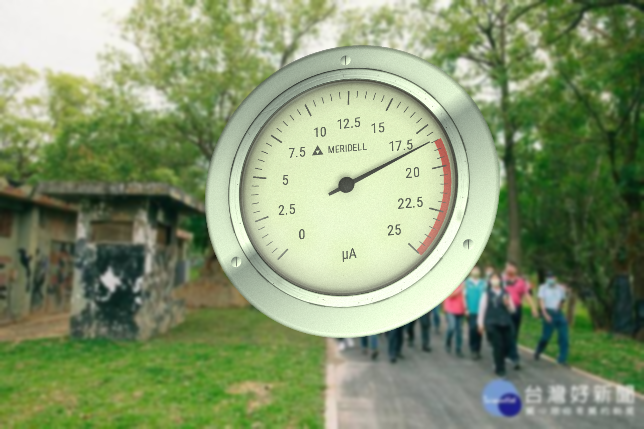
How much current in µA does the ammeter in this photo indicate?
18.5 µA
